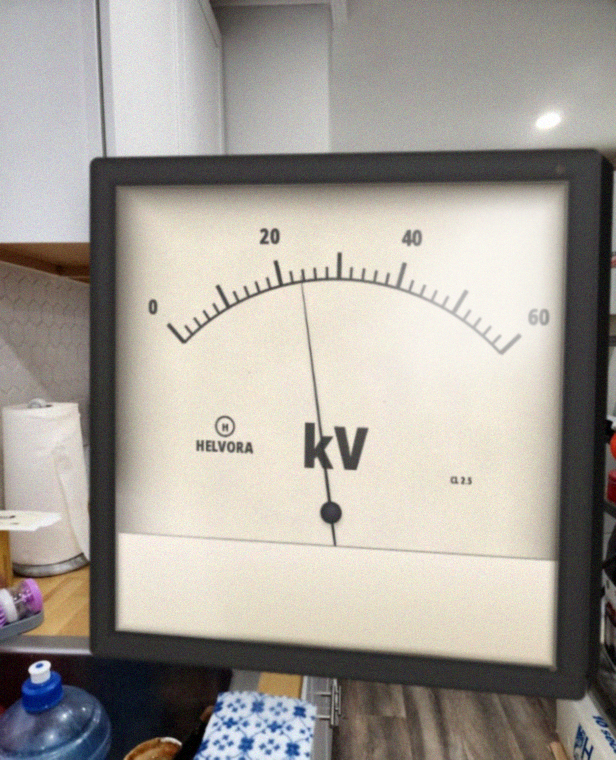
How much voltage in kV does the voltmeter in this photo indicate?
24 kV
